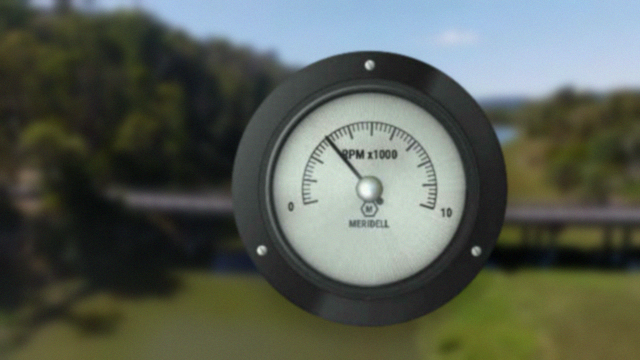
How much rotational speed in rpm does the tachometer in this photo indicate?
3000 rpm
